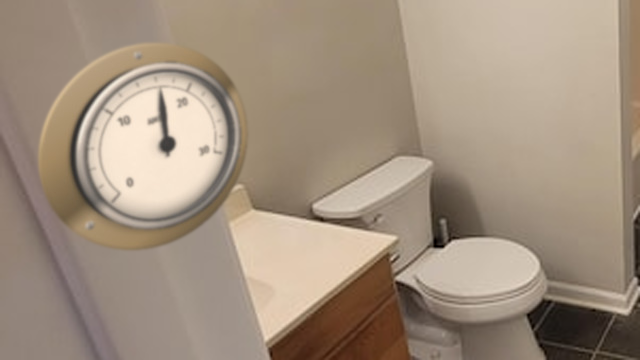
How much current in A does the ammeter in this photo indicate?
16 A
